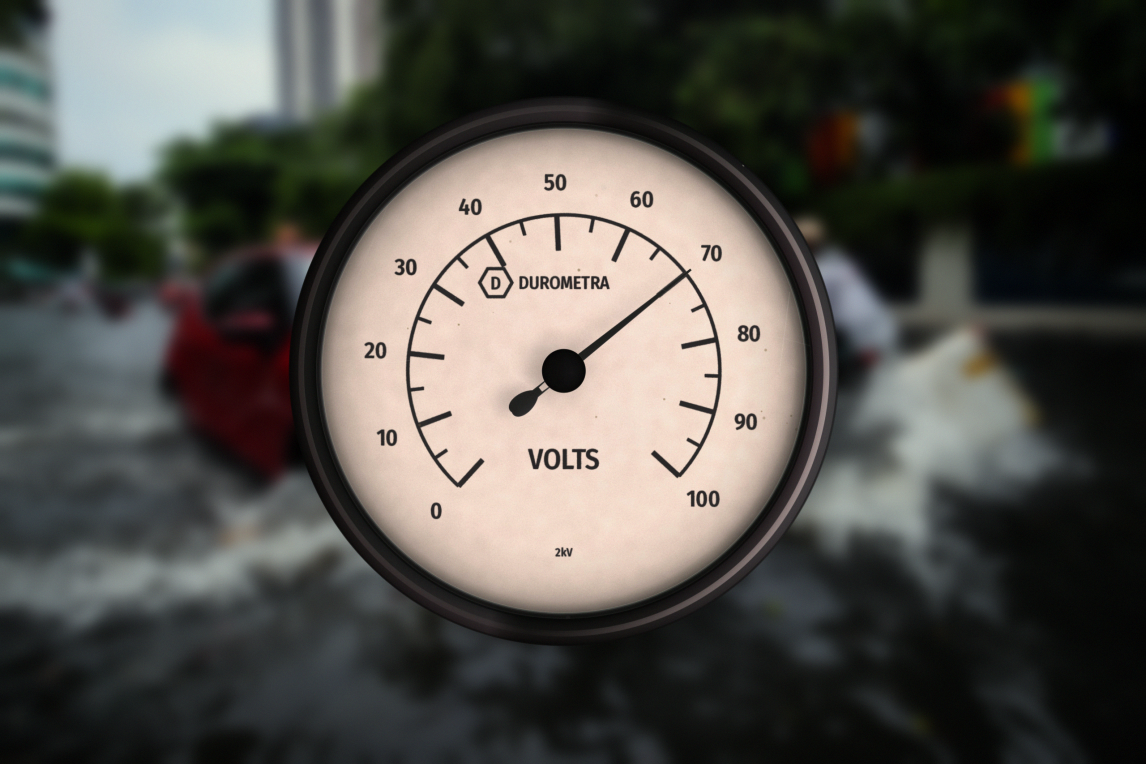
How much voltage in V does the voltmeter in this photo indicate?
70 V
